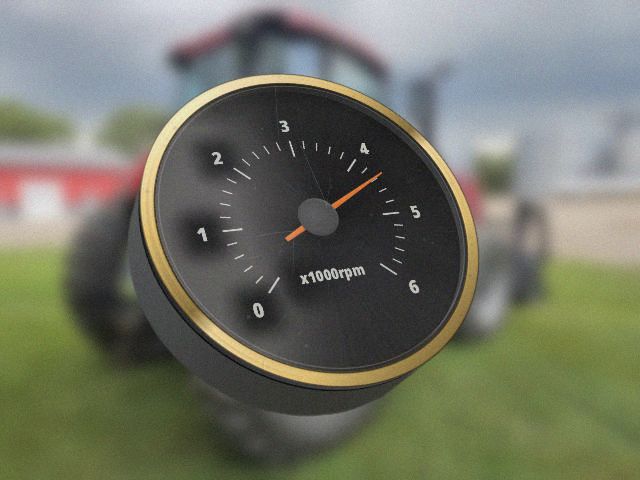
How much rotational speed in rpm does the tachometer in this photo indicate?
4400 rpm
